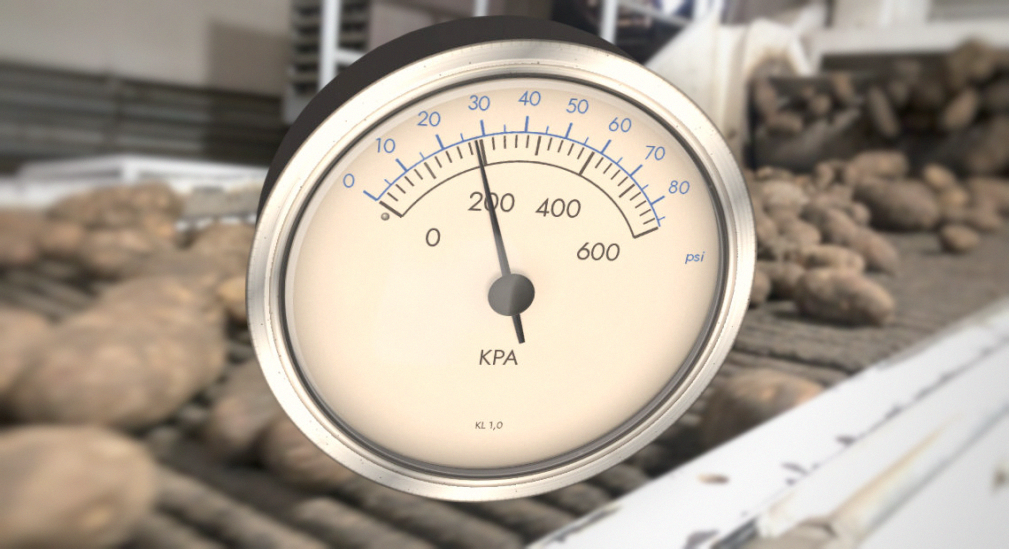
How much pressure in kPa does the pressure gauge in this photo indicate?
190 kPa
